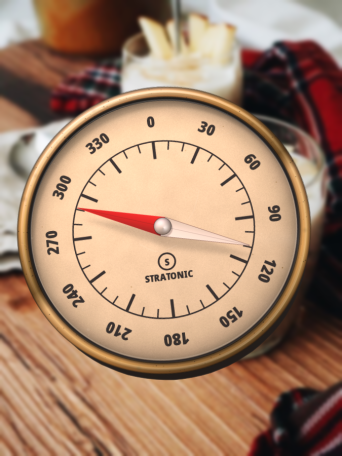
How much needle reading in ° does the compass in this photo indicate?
290 °
